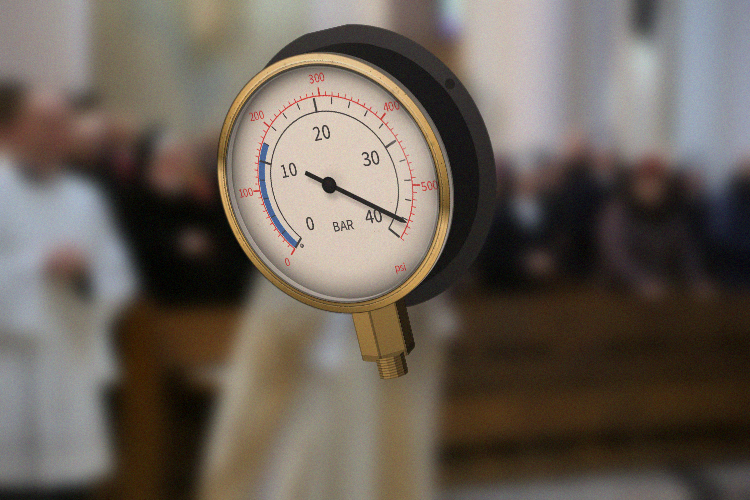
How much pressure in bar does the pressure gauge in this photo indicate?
38 bar
